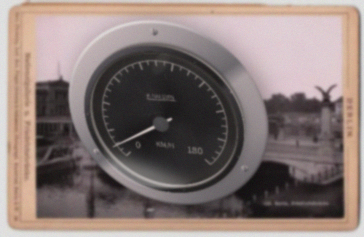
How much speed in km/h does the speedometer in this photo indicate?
10 km/h
